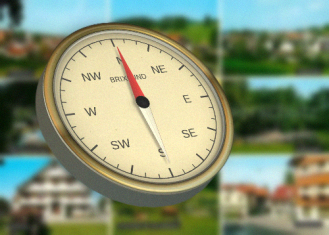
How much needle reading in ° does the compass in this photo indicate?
0 °
